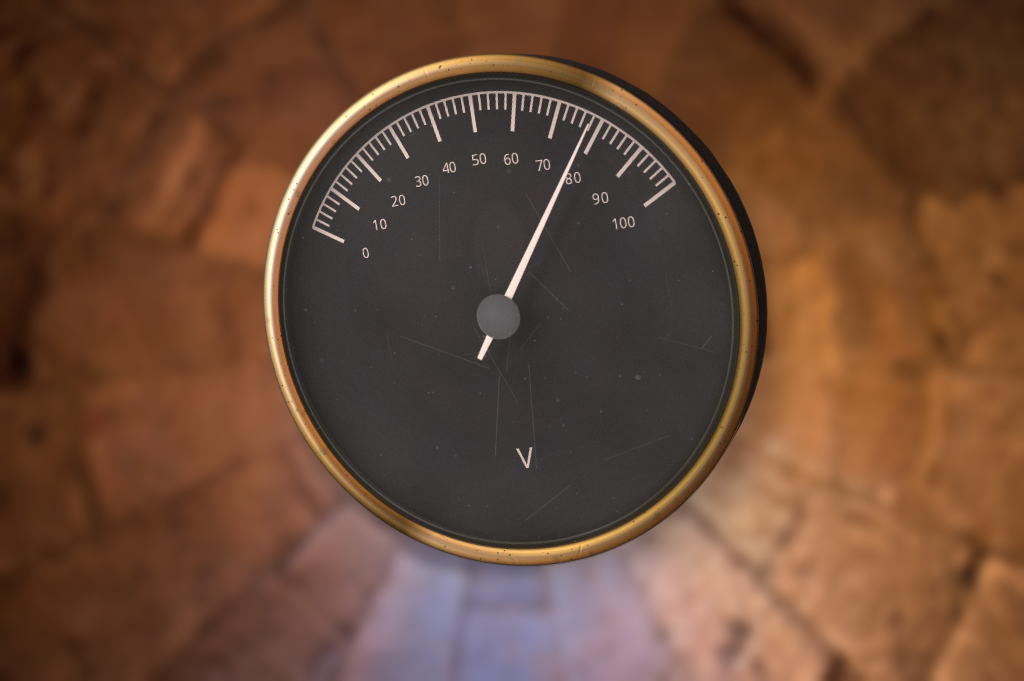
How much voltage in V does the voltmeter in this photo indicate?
78 V
